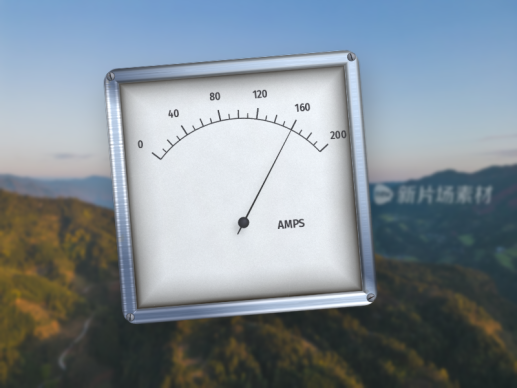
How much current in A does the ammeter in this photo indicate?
160 A
